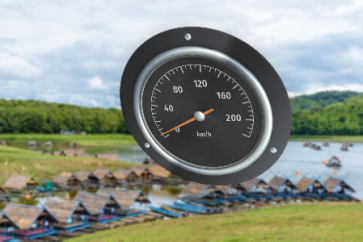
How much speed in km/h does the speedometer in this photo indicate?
5 km/h
